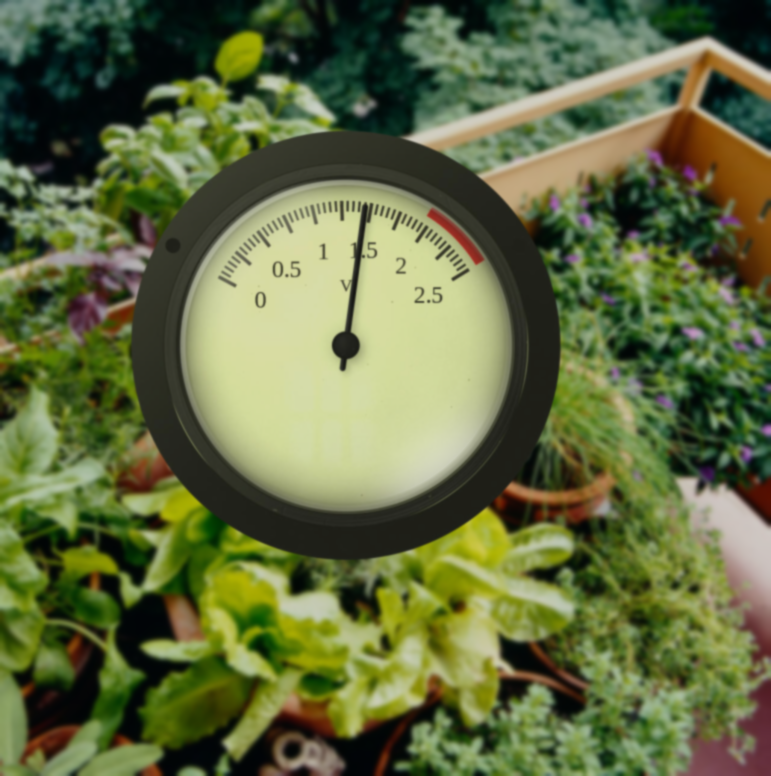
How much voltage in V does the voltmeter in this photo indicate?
1.45 V
